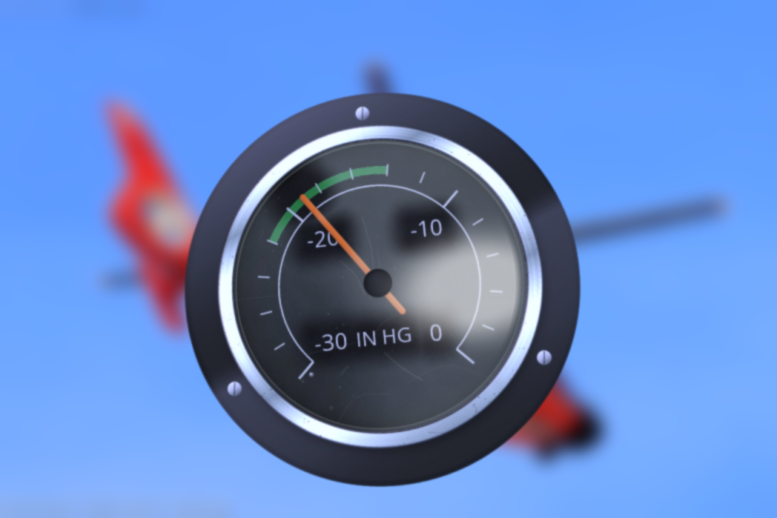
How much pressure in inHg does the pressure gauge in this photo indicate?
-19 inHg
